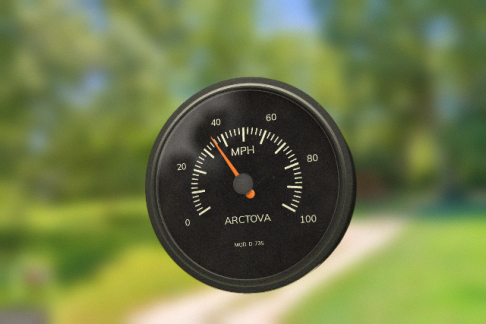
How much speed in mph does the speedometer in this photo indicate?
36 mph
